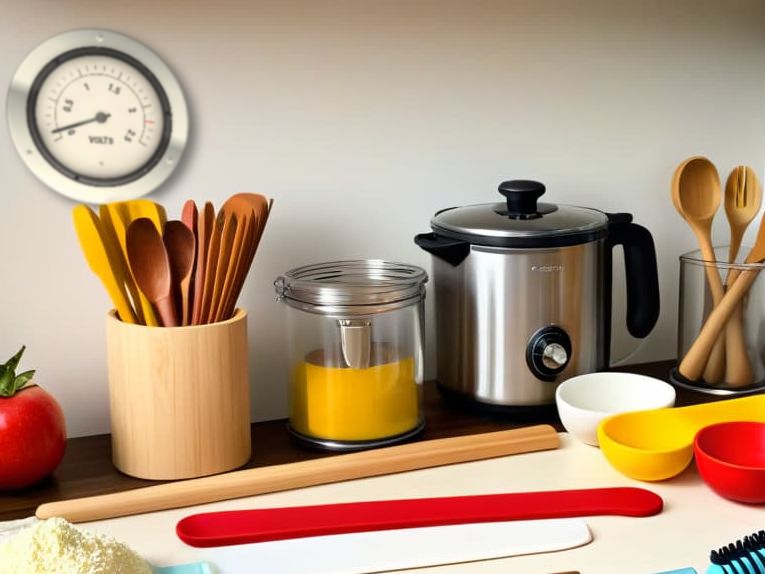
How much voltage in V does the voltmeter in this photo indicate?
0.1 V
